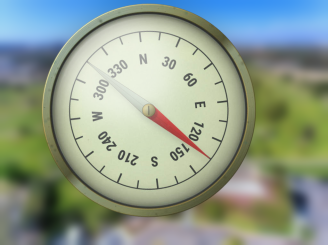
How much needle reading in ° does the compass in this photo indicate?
135 °
